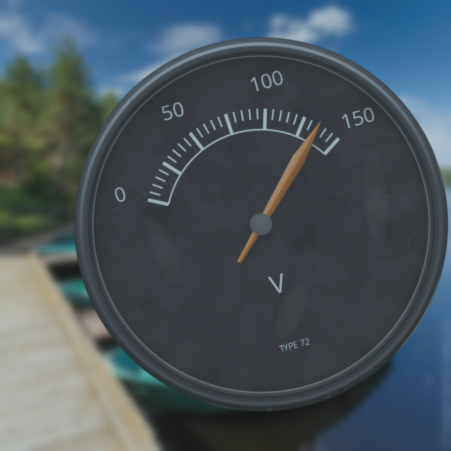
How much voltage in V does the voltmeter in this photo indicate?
135 V
